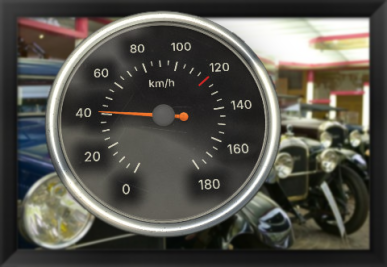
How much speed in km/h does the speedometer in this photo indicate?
40 km/h
